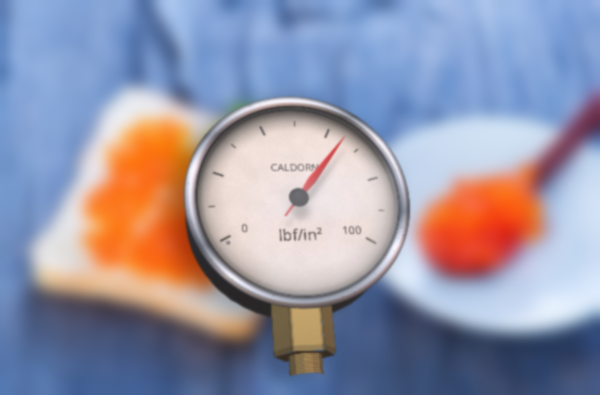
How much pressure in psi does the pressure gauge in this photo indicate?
65 psi
